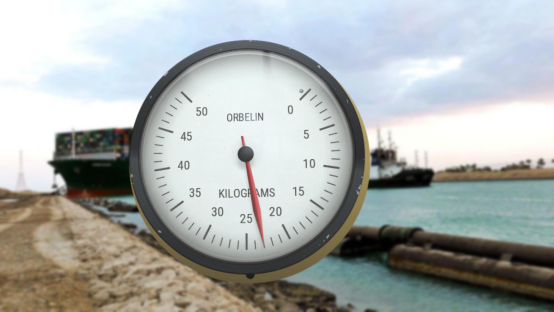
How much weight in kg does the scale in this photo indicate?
23 kg
